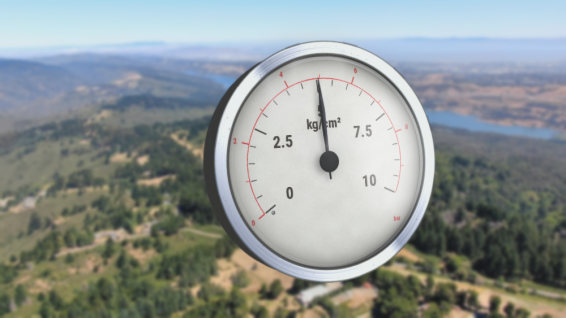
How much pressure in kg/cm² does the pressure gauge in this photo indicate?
5 kg/cm²
